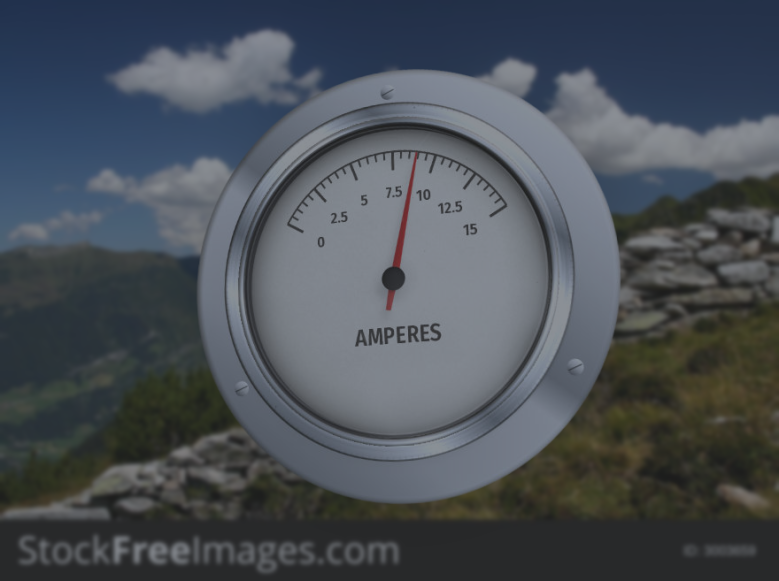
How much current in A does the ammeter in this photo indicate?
9 A
